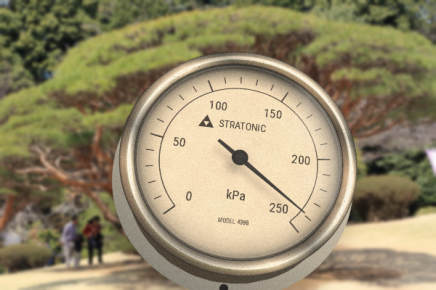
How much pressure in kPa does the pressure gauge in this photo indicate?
240 kPa
